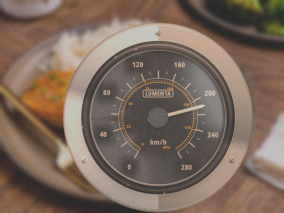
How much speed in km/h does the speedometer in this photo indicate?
210 km/h
